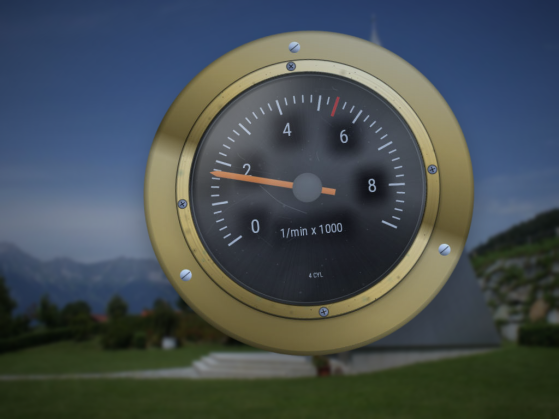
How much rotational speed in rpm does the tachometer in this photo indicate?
1700 rpm
